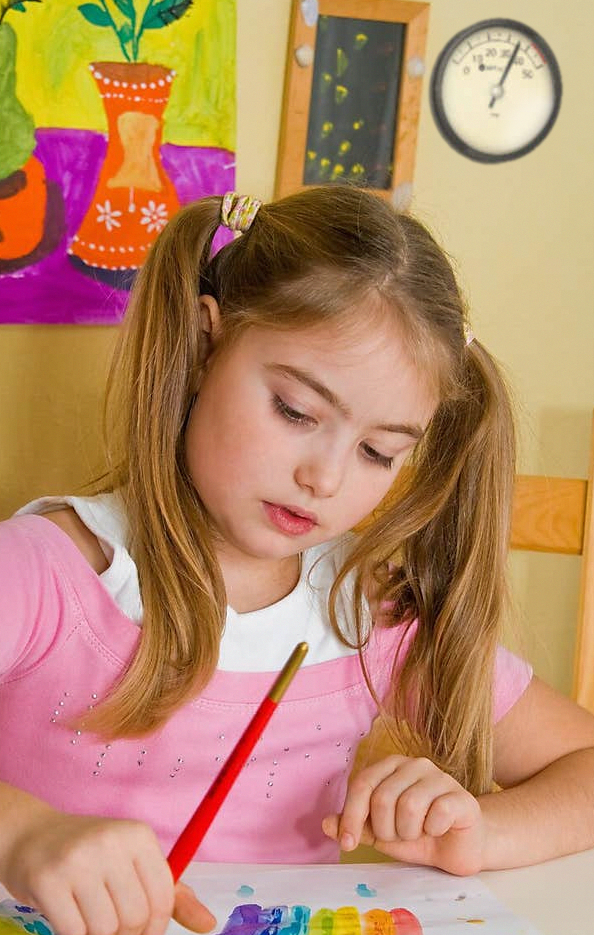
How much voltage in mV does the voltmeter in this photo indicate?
35 mV
